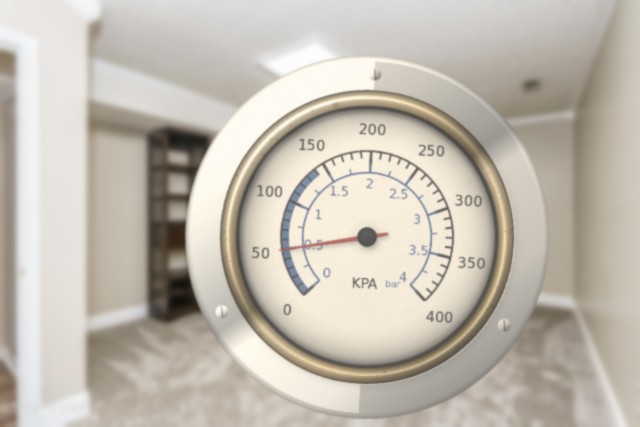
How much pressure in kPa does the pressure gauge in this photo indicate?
50 kPa
